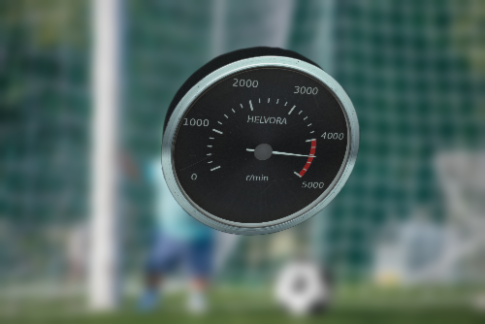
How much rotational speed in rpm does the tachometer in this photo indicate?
4400 rpm
